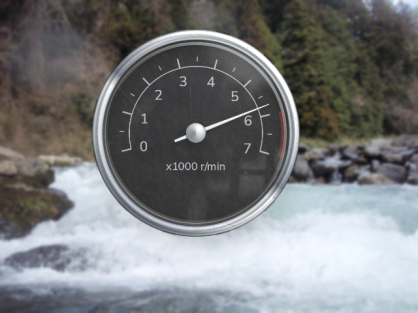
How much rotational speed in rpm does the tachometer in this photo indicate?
5750 rpm
